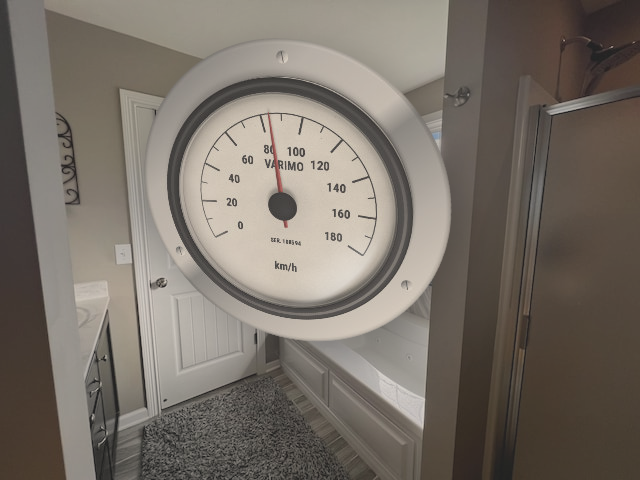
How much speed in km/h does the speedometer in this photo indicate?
85 km/h
